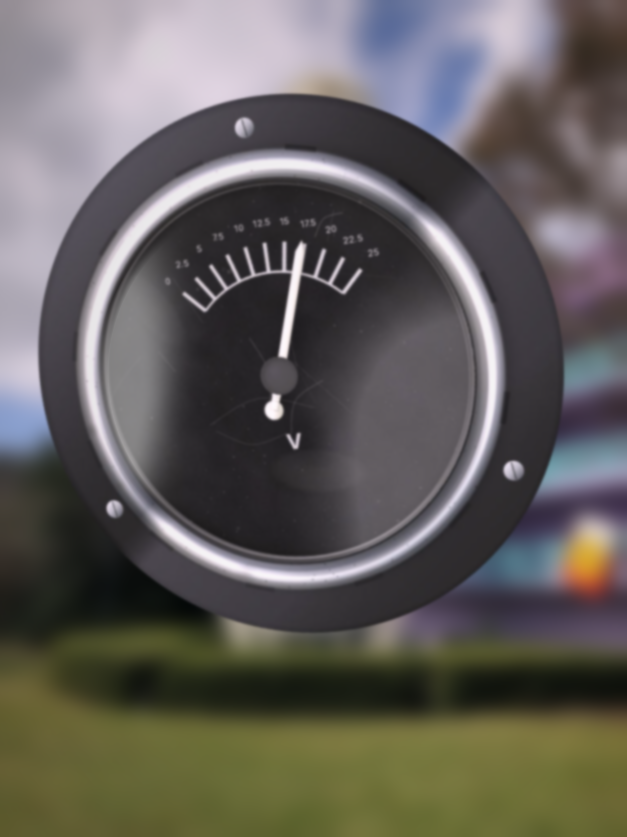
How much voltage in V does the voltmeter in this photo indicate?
17.5 V
